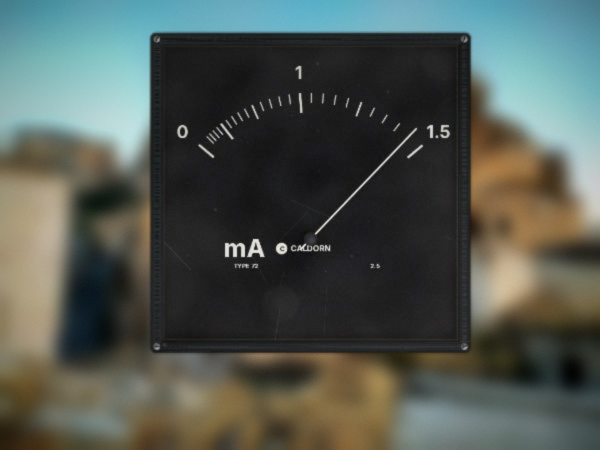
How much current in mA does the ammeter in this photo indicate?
1.45 mA
